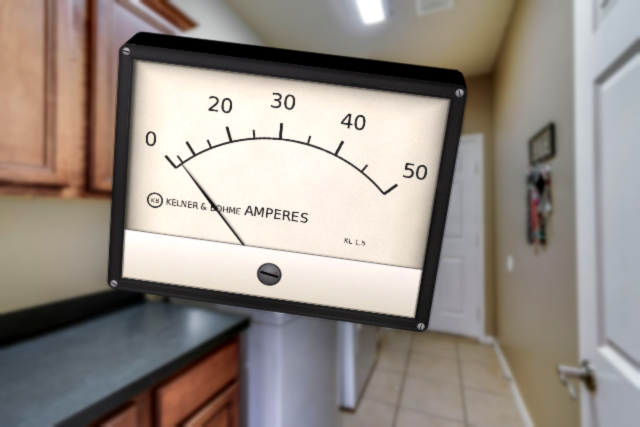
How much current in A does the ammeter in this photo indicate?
5 A
